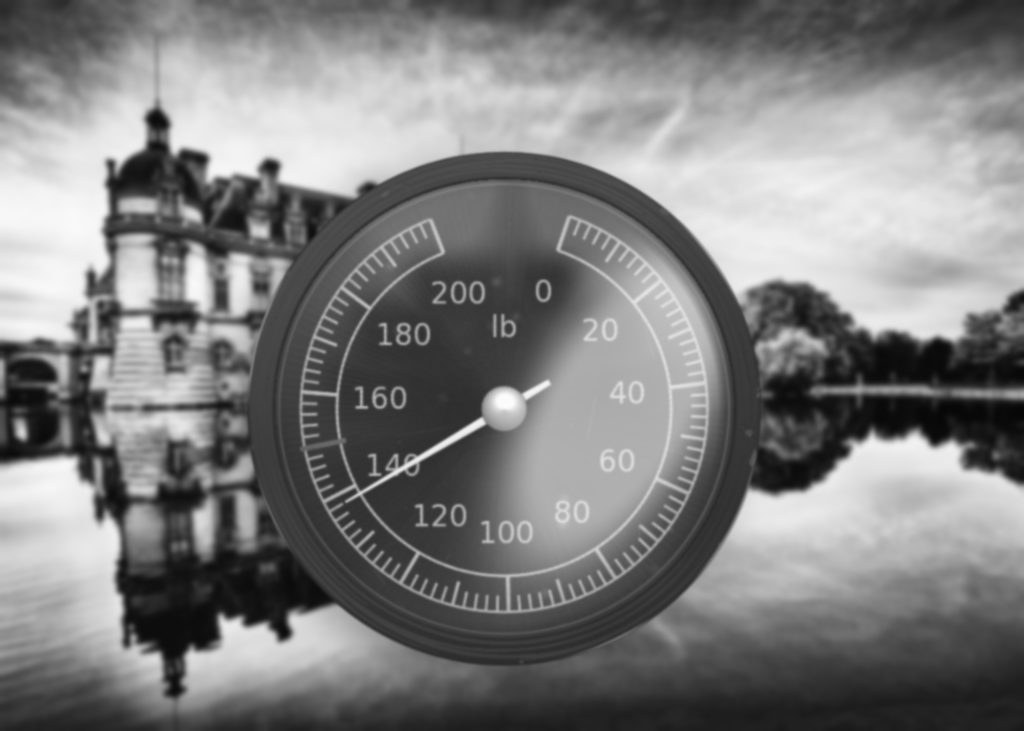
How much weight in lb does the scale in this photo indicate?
138 lb
